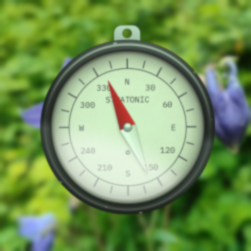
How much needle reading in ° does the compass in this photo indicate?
337.5 °
